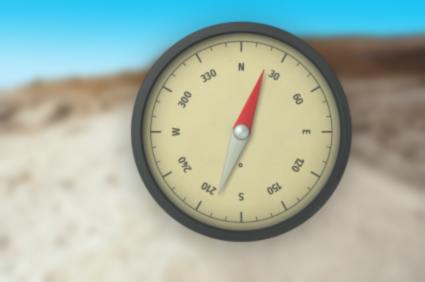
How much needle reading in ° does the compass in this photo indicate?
20 °
